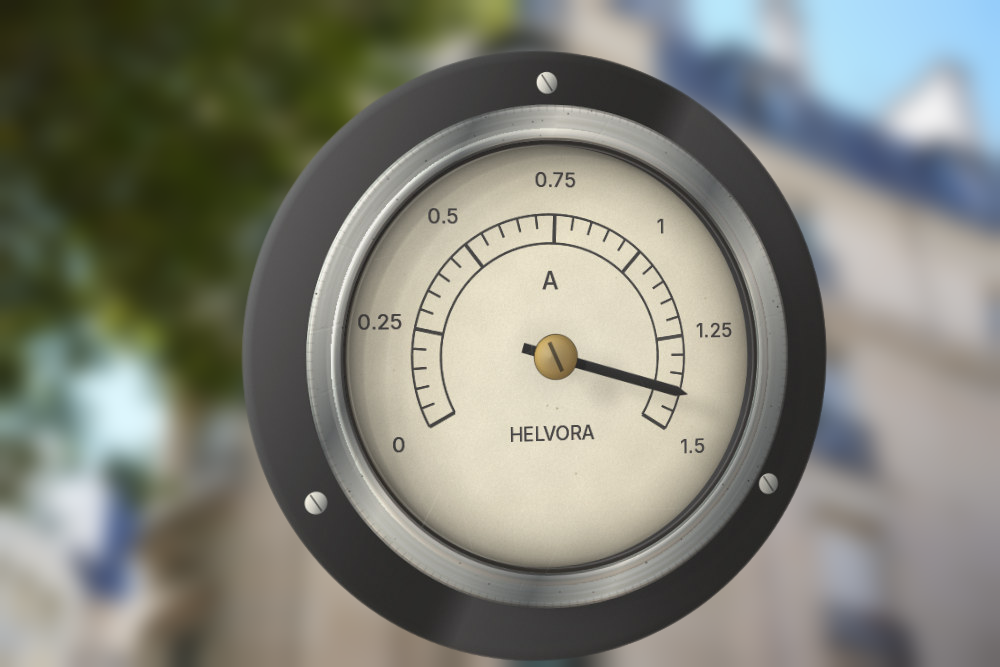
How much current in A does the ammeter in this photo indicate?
1.4 A
